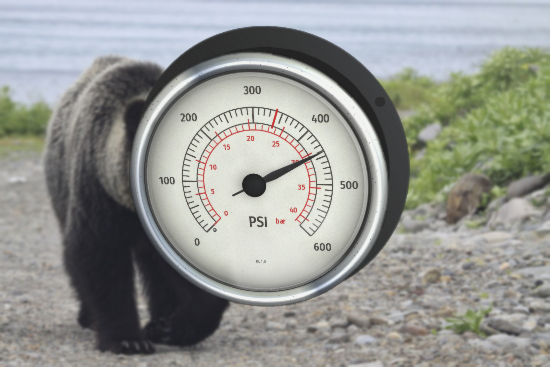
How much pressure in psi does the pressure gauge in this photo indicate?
440 psi
